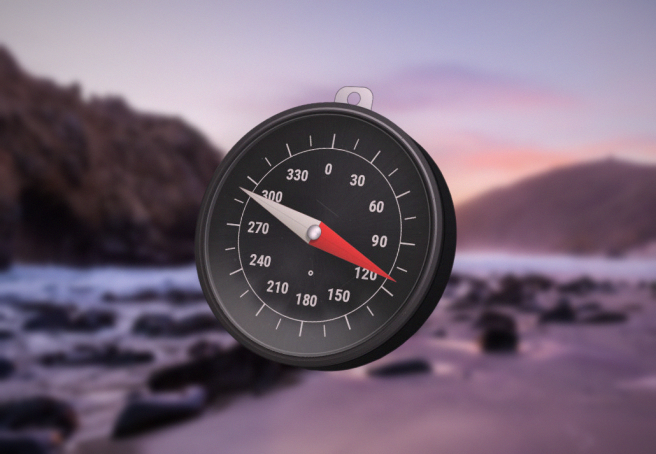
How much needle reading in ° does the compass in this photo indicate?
112.5 °
